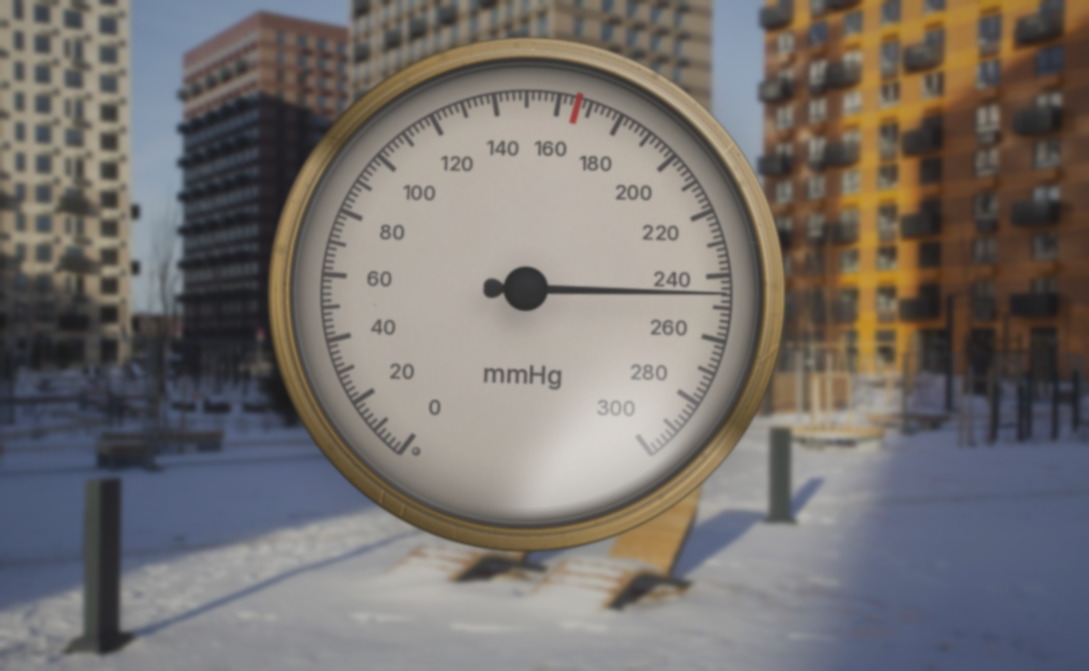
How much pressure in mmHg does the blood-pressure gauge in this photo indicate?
246 mmHg
